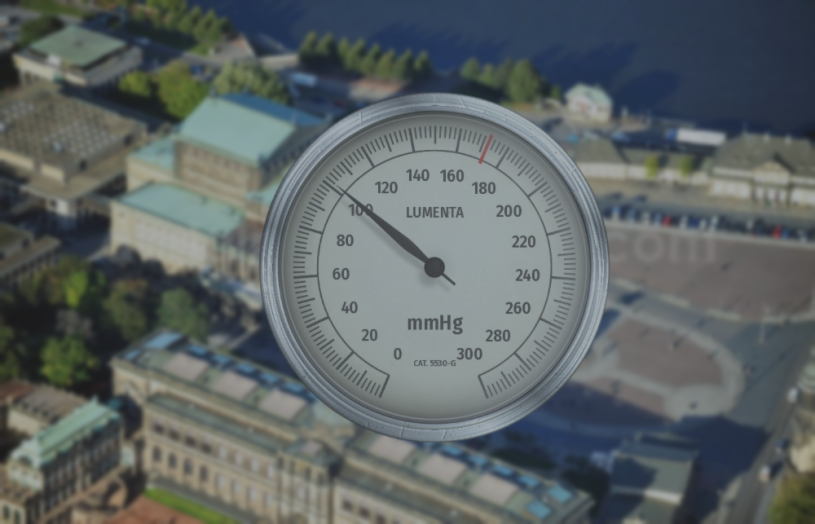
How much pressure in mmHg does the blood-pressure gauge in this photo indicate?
102 mmHg
